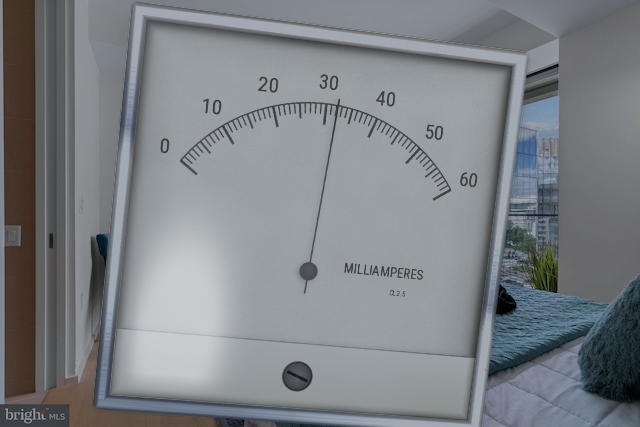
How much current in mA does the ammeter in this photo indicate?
32 mA
